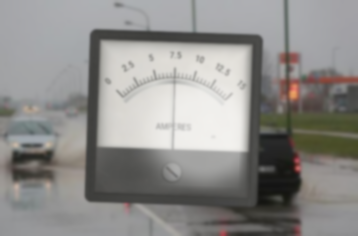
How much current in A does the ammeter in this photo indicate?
7.5 A
